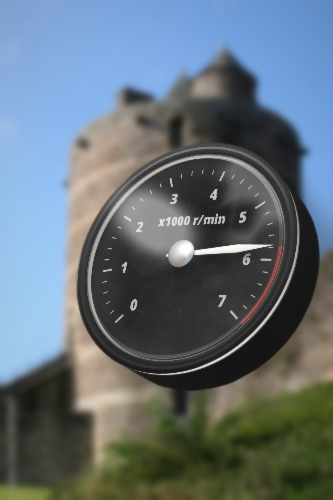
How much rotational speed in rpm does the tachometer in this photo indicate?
5800 rpm
